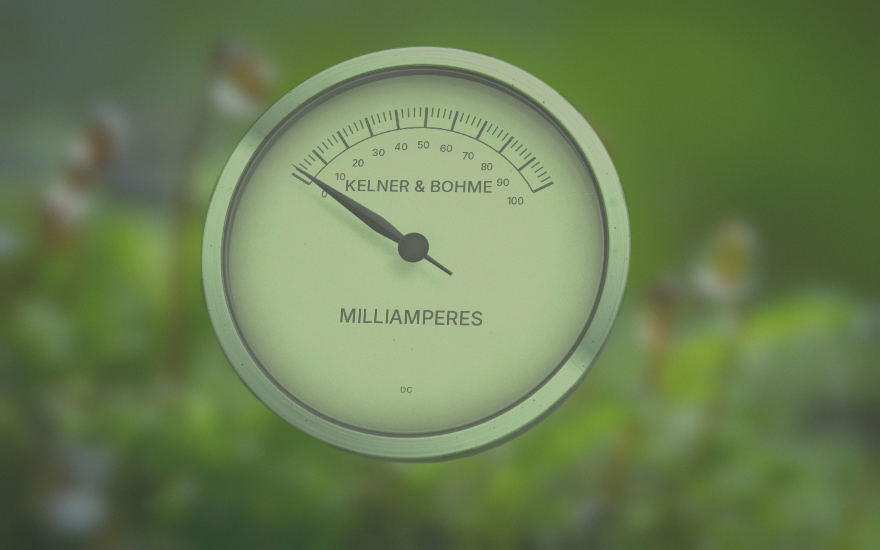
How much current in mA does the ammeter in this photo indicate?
2 mA
